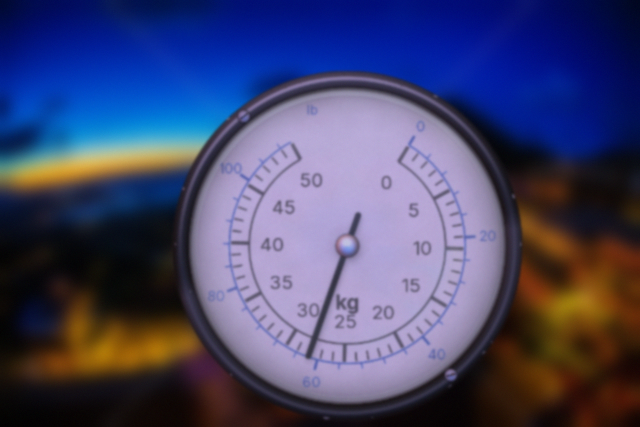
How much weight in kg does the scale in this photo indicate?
28 kg
